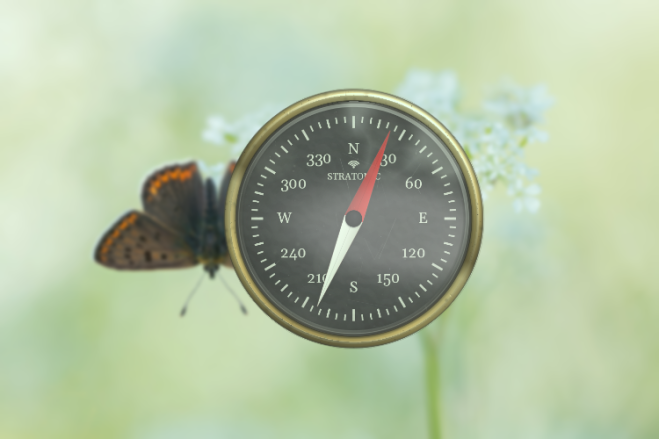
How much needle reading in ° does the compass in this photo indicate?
22.5 °
